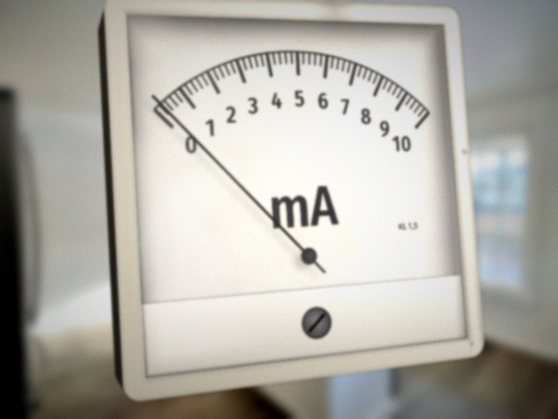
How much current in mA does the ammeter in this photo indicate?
0.2 mA
